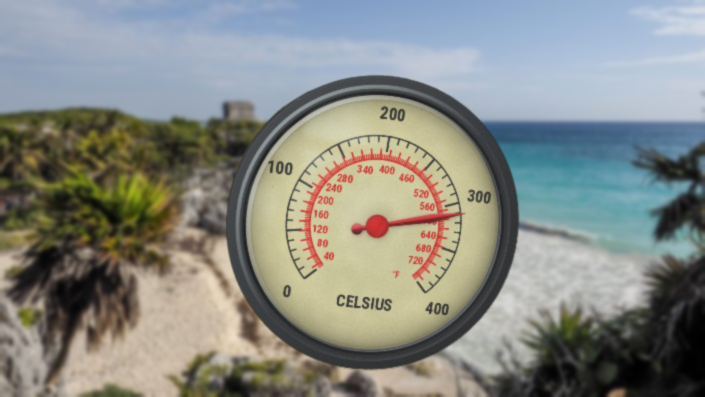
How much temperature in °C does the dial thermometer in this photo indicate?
310 °C
